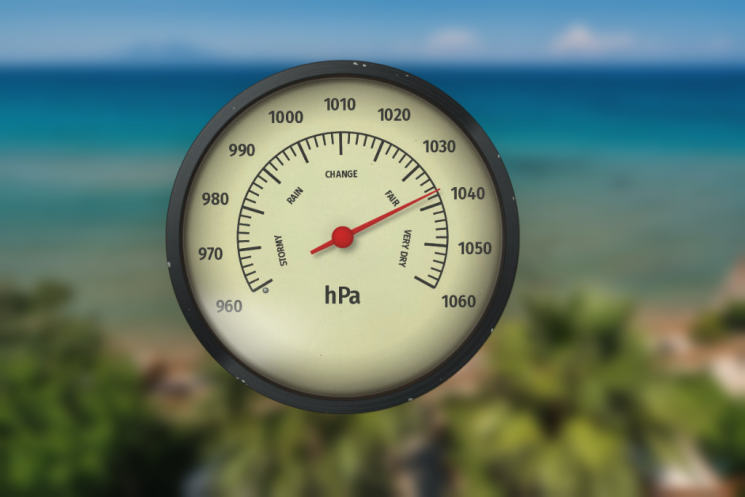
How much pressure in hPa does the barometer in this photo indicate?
1037 hPa
